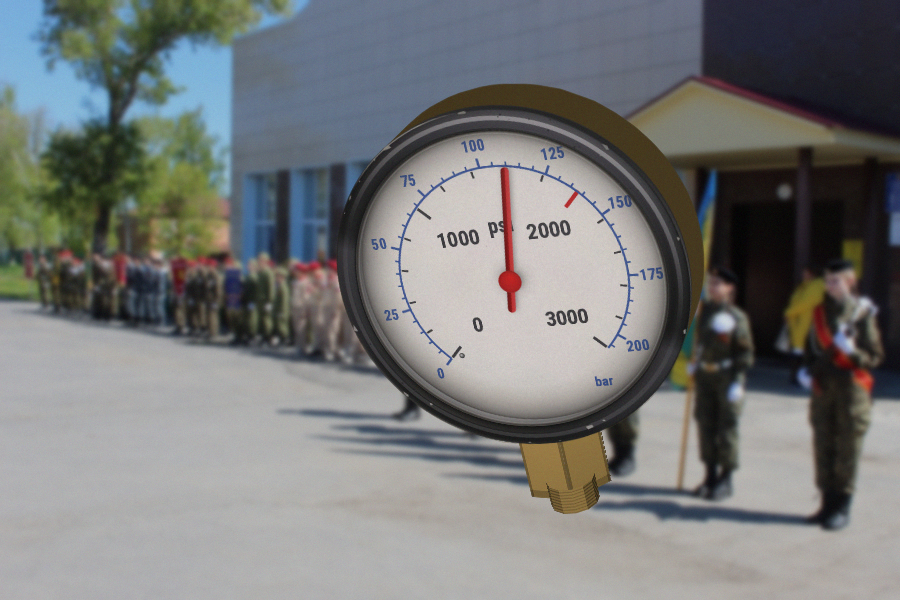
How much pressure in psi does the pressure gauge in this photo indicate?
1600 psi
